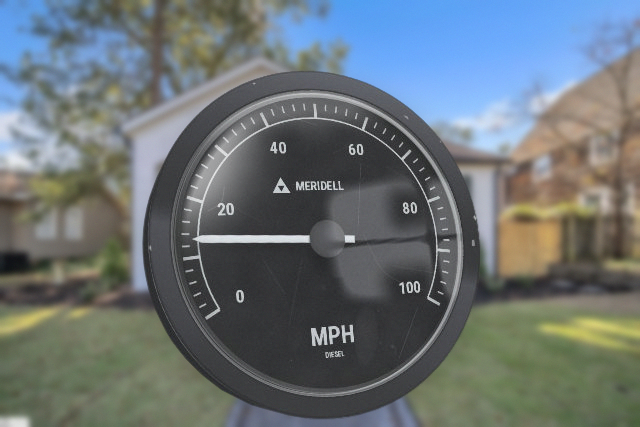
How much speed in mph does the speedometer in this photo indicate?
13 mph
